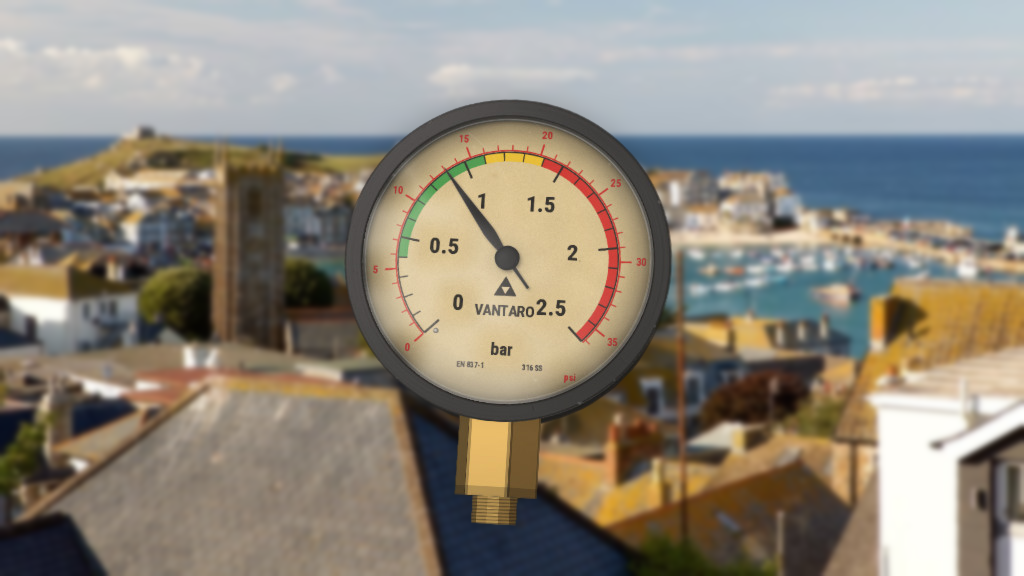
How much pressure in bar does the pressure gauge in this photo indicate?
0.9 bar
